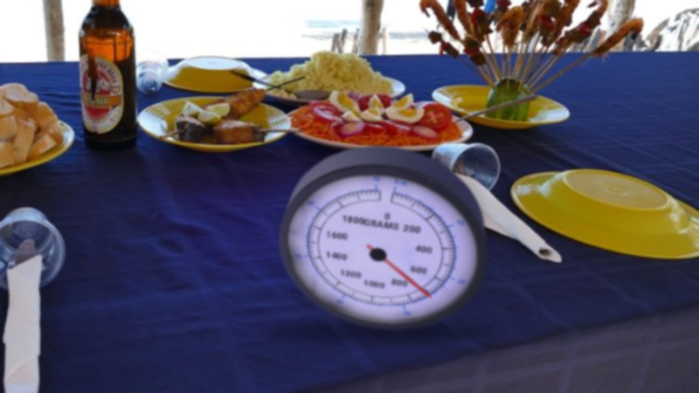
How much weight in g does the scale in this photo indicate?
700 g
